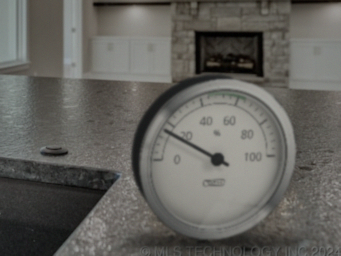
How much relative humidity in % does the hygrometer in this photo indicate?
16 %
